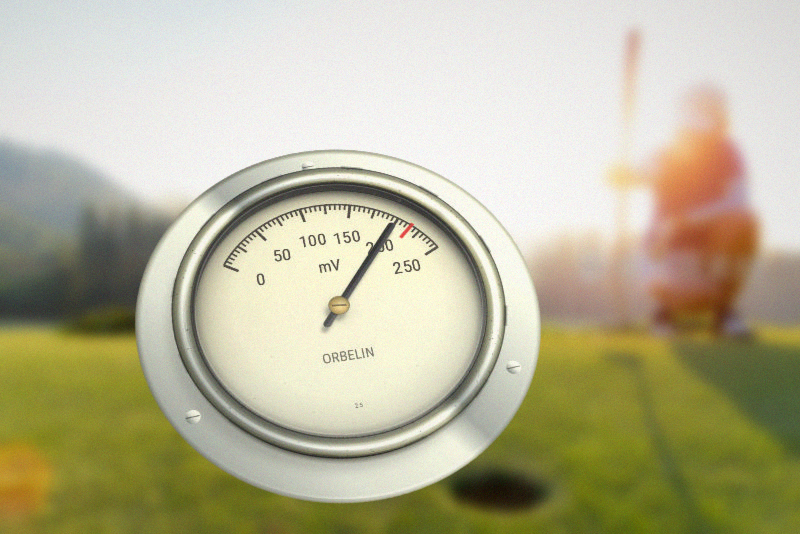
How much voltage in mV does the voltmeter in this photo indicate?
200 mV
